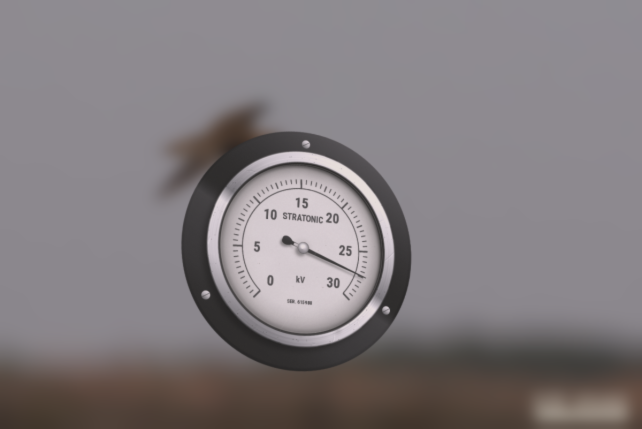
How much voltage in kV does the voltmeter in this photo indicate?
27.5 kV
